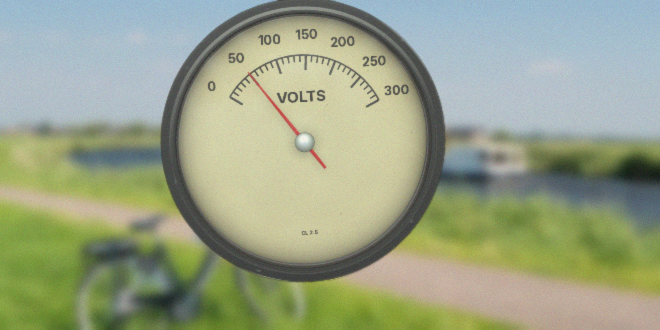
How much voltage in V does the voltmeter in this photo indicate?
50 V
